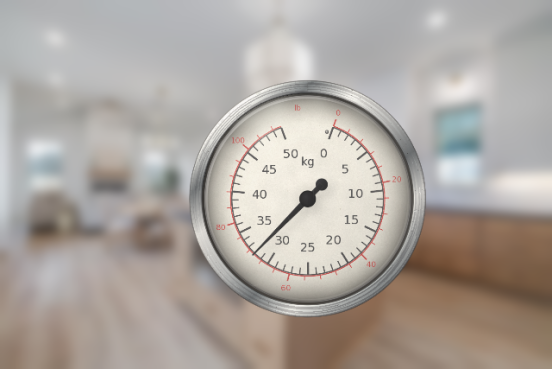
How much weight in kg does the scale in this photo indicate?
32 kg
